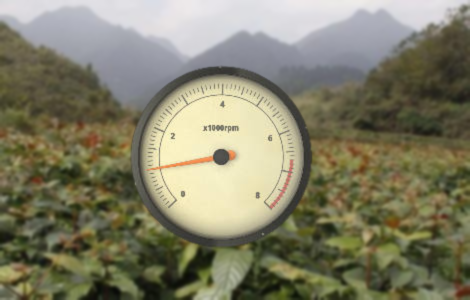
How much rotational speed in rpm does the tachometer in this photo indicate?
1000 rpm
